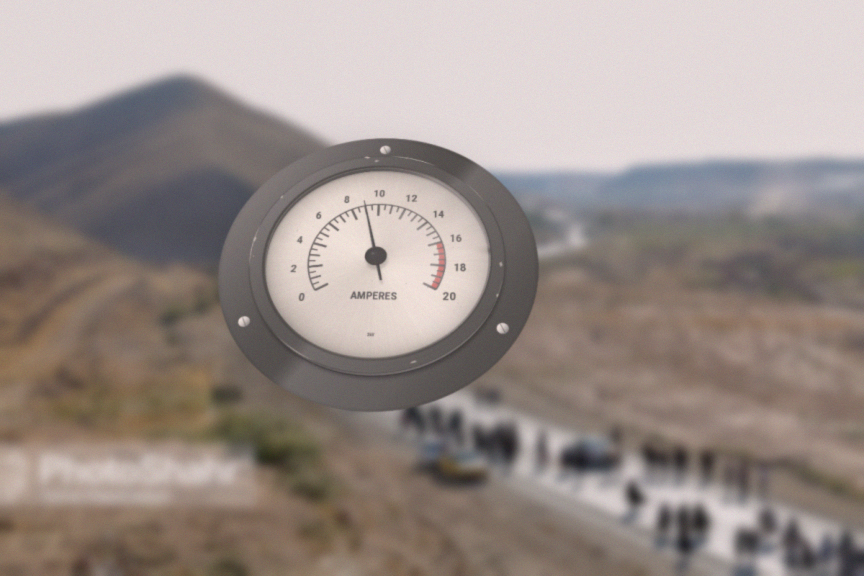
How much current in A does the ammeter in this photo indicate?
9 A
